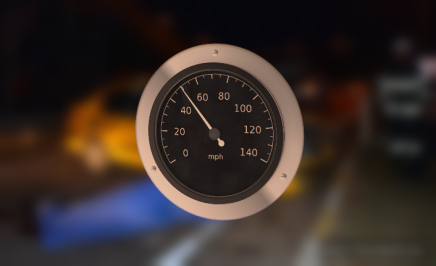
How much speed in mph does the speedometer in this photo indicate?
50 mph
